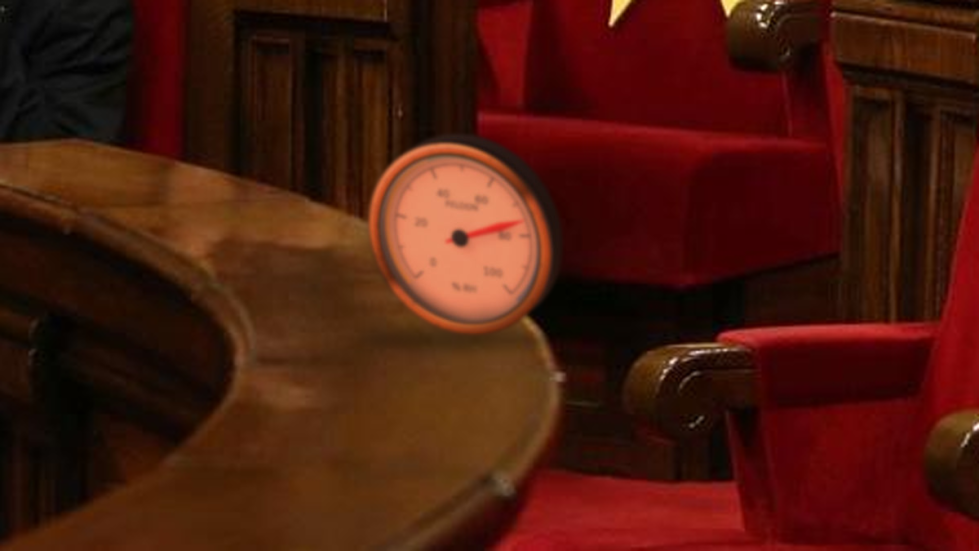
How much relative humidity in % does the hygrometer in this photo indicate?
75 %
